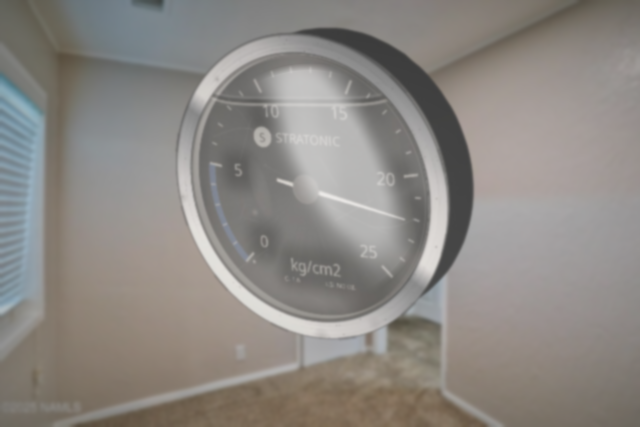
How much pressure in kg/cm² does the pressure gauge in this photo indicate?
22 kg/cm²
